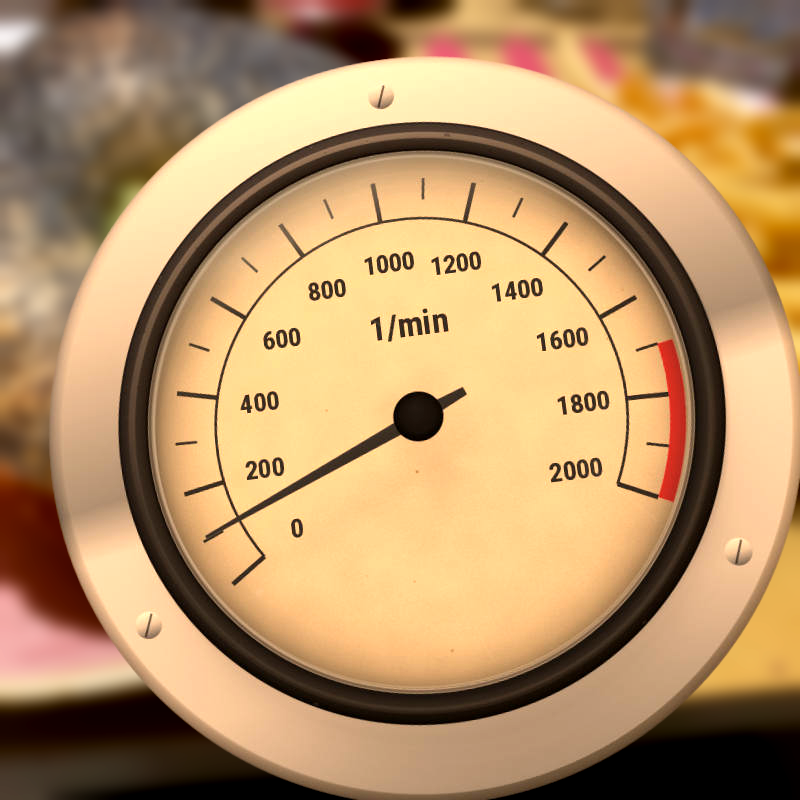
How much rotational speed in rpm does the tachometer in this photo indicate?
100 rpm
